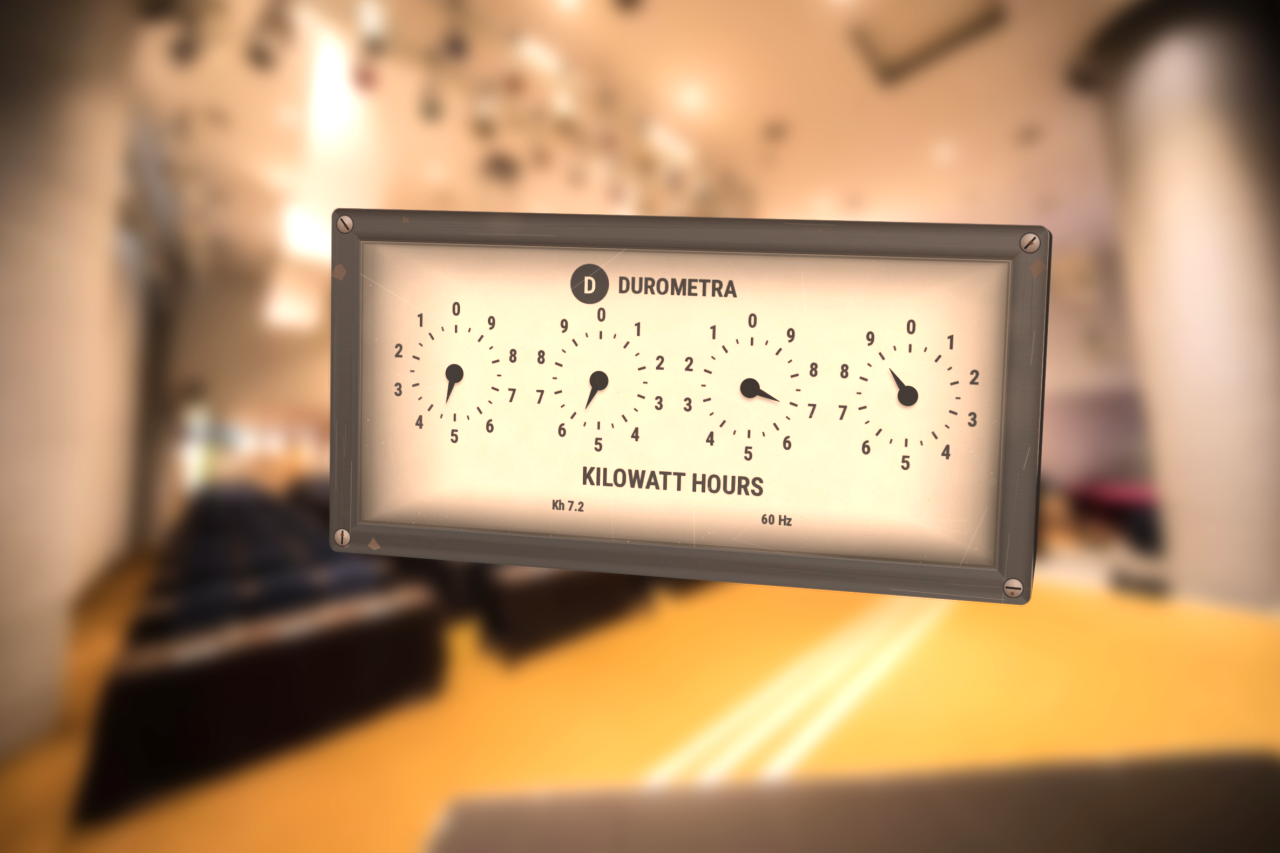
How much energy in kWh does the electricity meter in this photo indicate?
4569 kWh
